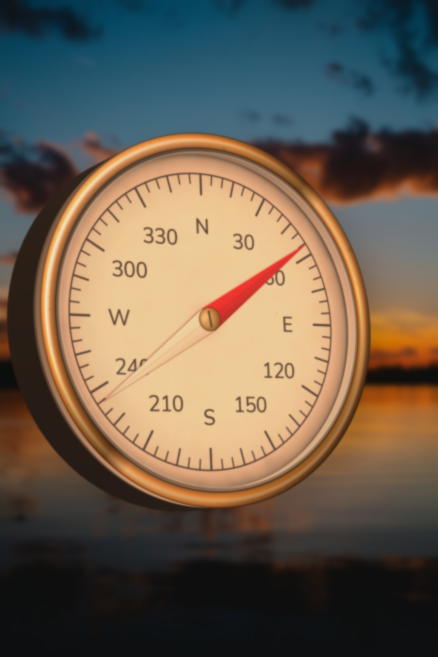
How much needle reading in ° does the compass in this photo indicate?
55 °
